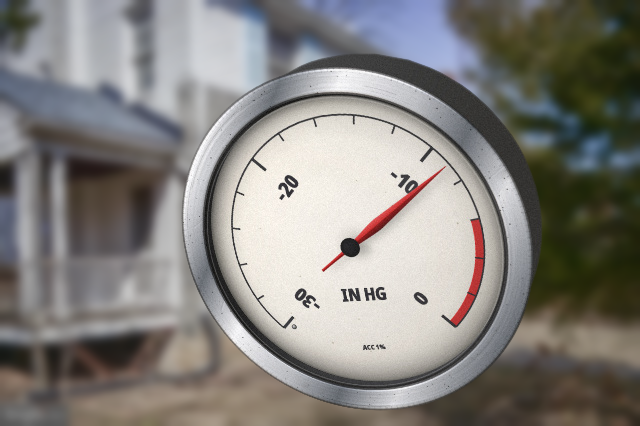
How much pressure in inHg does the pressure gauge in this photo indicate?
-9 inHg
